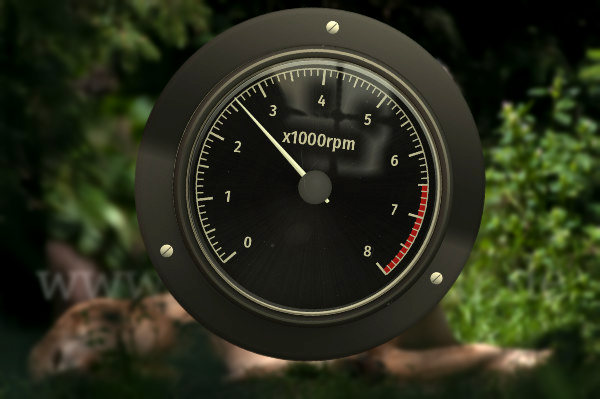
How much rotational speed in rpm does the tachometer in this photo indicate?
2600 rpm
